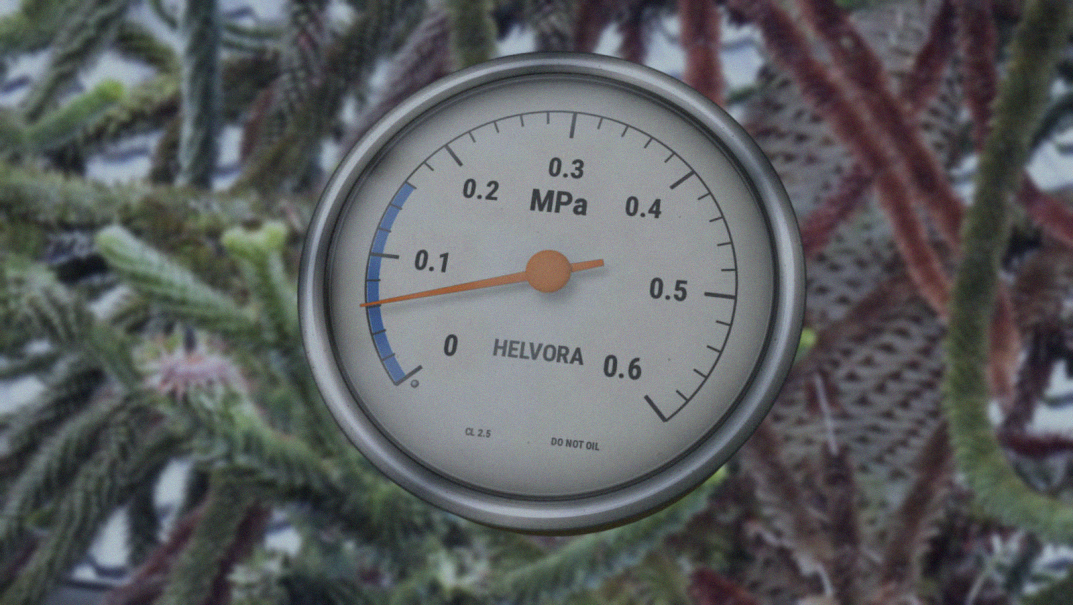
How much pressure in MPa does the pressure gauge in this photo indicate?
0.06 MPa
